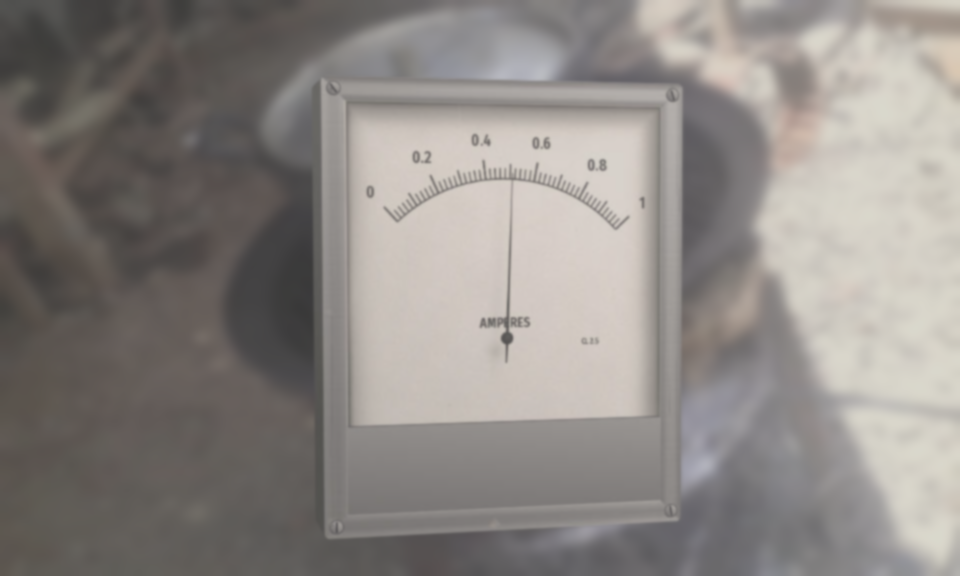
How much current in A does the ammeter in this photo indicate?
0.5 A
